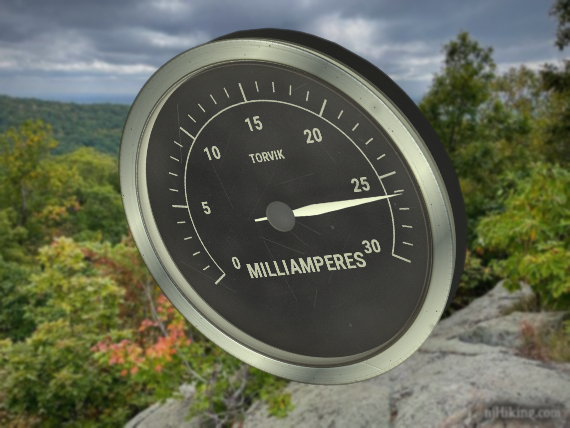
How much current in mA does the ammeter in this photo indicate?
26 mA
